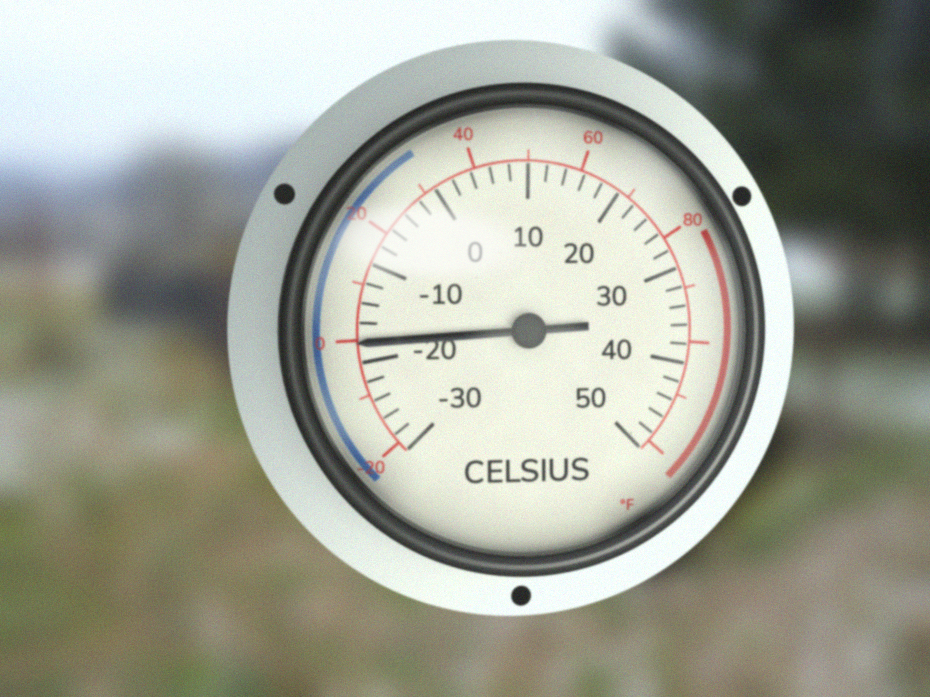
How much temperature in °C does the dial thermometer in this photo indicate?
-18 °C
